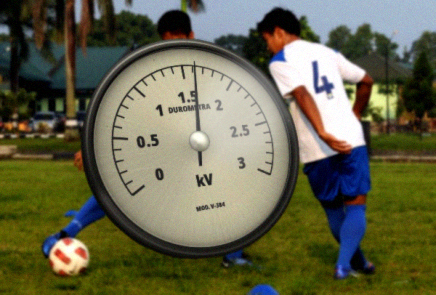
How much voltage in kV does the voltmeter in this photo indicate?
1.6 kV
